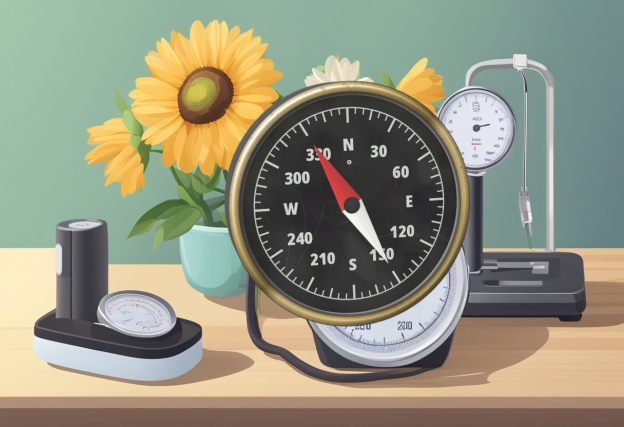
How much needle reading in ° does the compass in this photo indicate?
330 °
